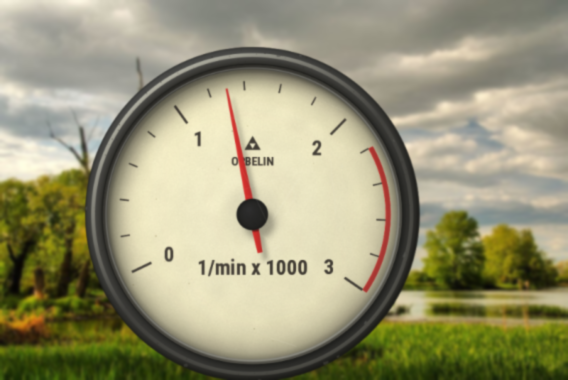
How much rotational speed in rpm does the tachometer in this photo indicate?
1300 rpm
